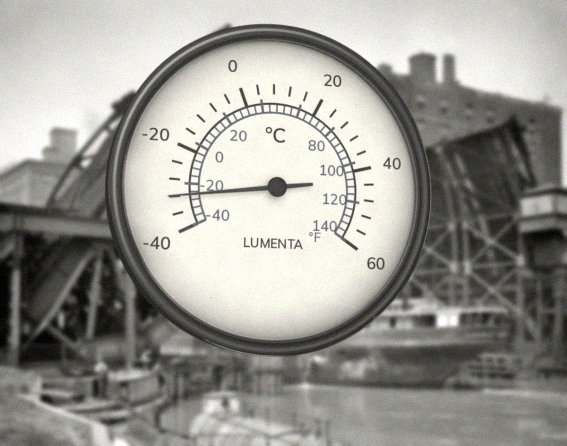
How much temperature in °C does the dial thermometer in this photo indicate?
-32 °C
